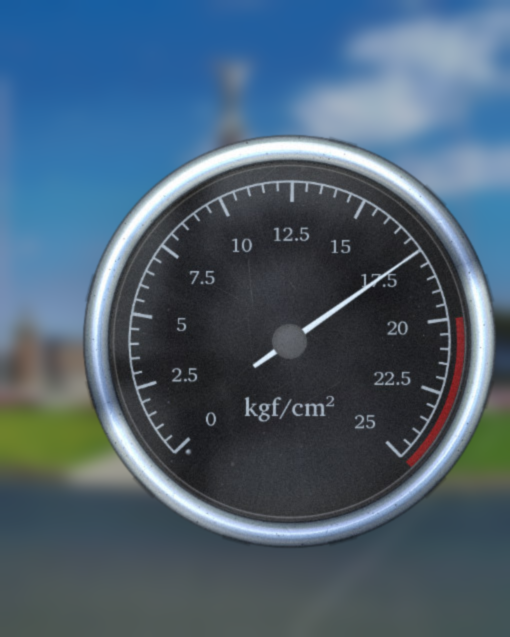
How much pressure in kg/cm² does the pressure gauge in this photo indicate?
17.5 kg/cm²
